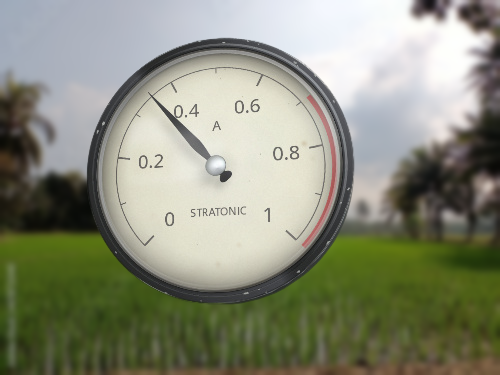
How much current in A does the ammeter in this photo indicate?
0.35 A
